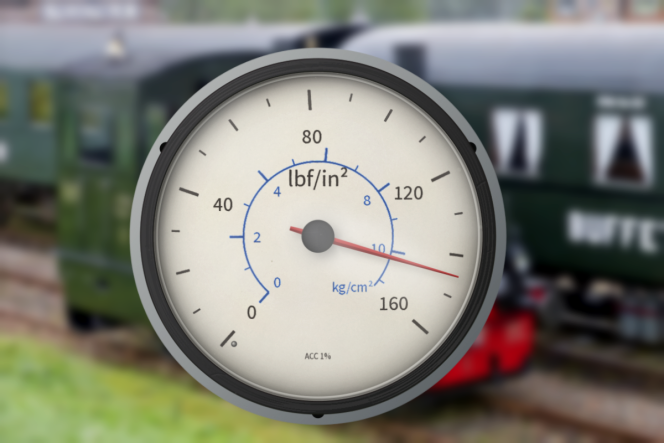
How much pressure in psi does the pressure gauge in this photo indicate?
145 psi
